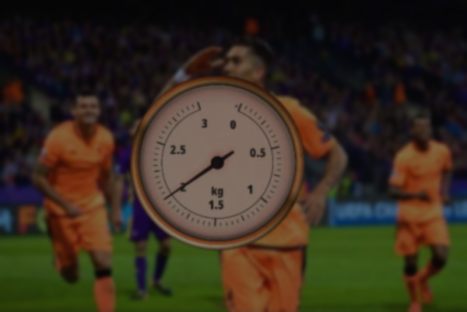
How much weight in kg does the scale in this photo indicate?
2 kg
